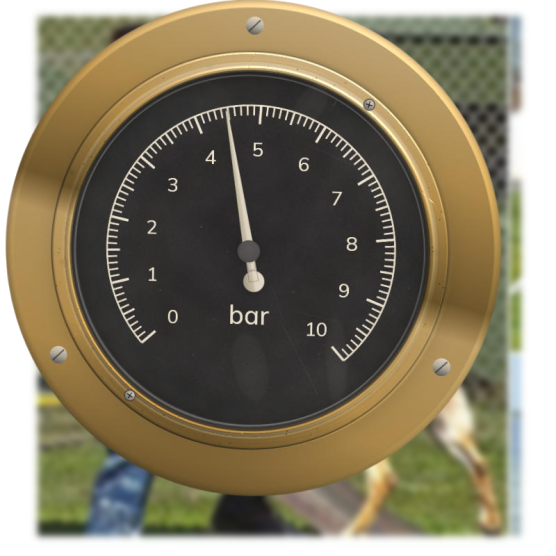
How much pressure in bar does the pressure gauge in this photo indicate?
4.5 bar
